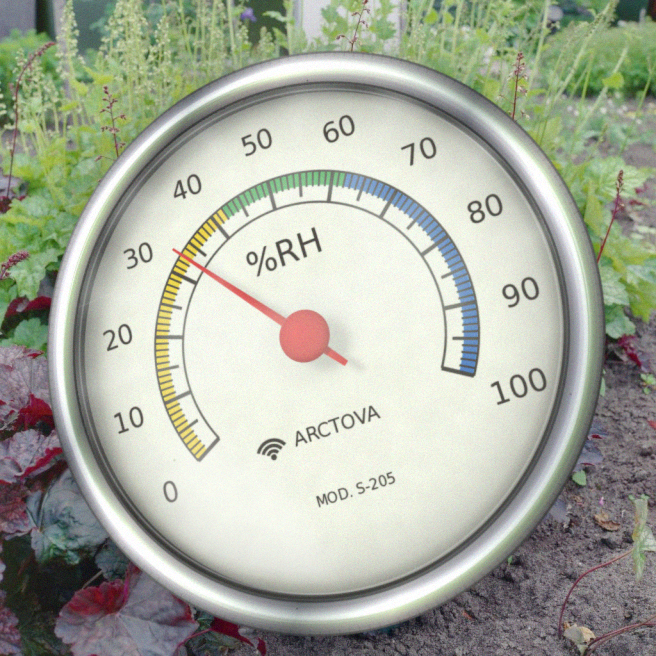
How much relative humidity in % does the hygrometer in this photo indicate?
33 %
